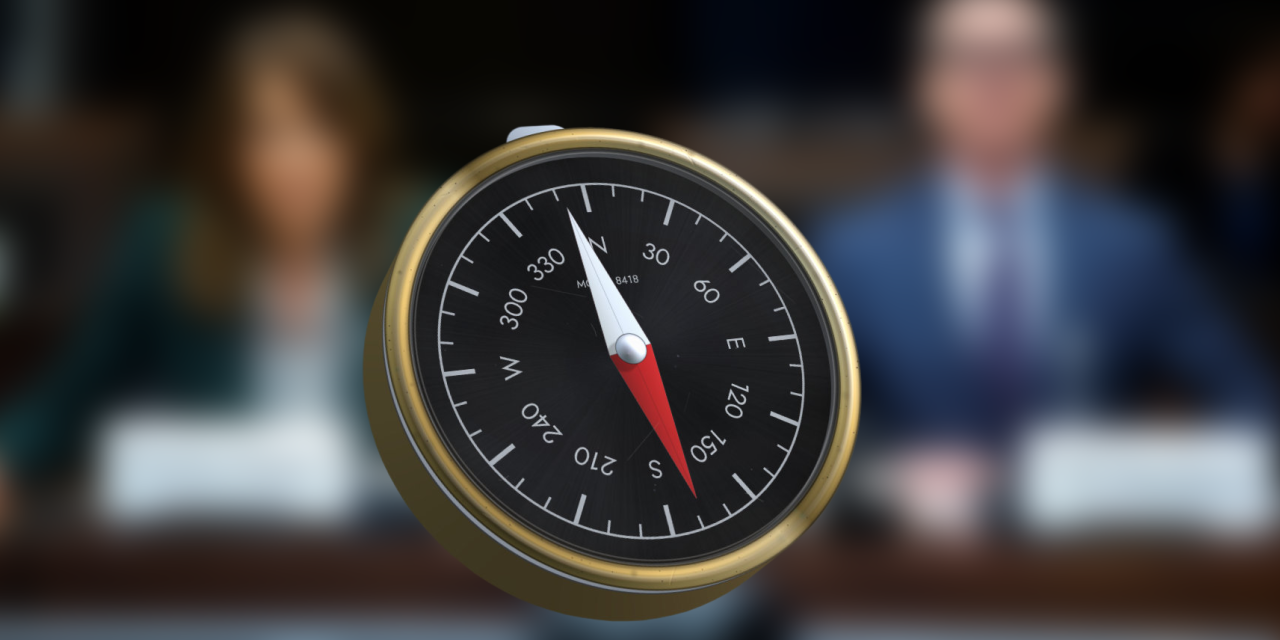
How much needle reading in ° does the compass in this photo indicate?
170 °
